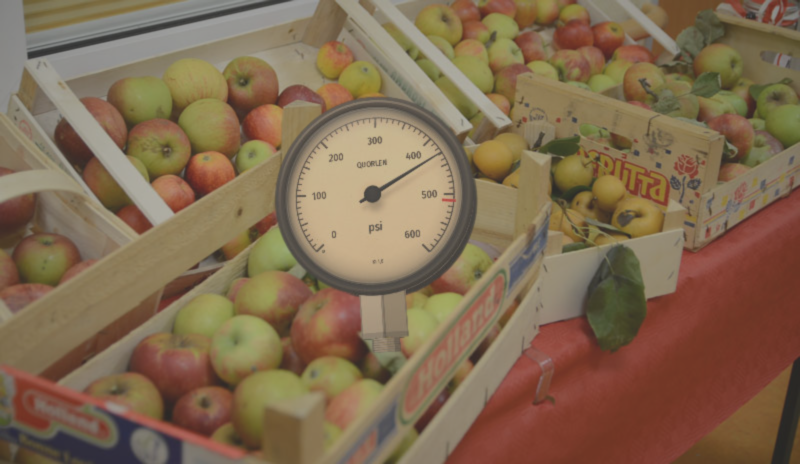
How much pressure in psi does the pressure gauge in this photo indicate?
430 psi
